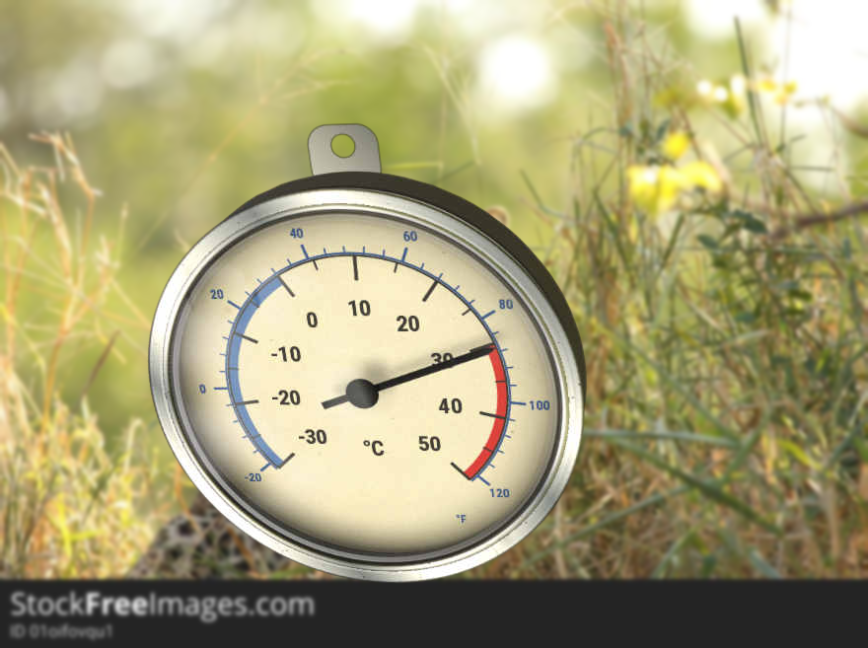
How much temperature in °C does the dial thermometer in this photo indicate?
30 °C
